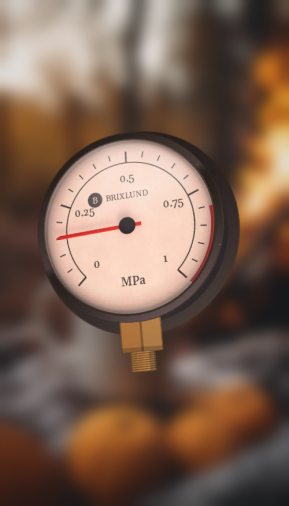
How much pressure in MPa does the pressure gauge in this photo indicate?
0.15 MPa
